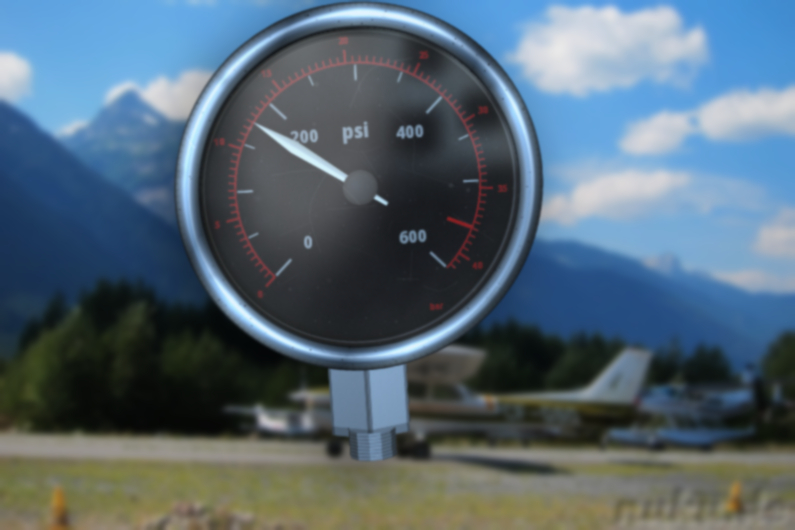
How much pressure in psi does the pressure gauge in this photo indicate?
175 psi
